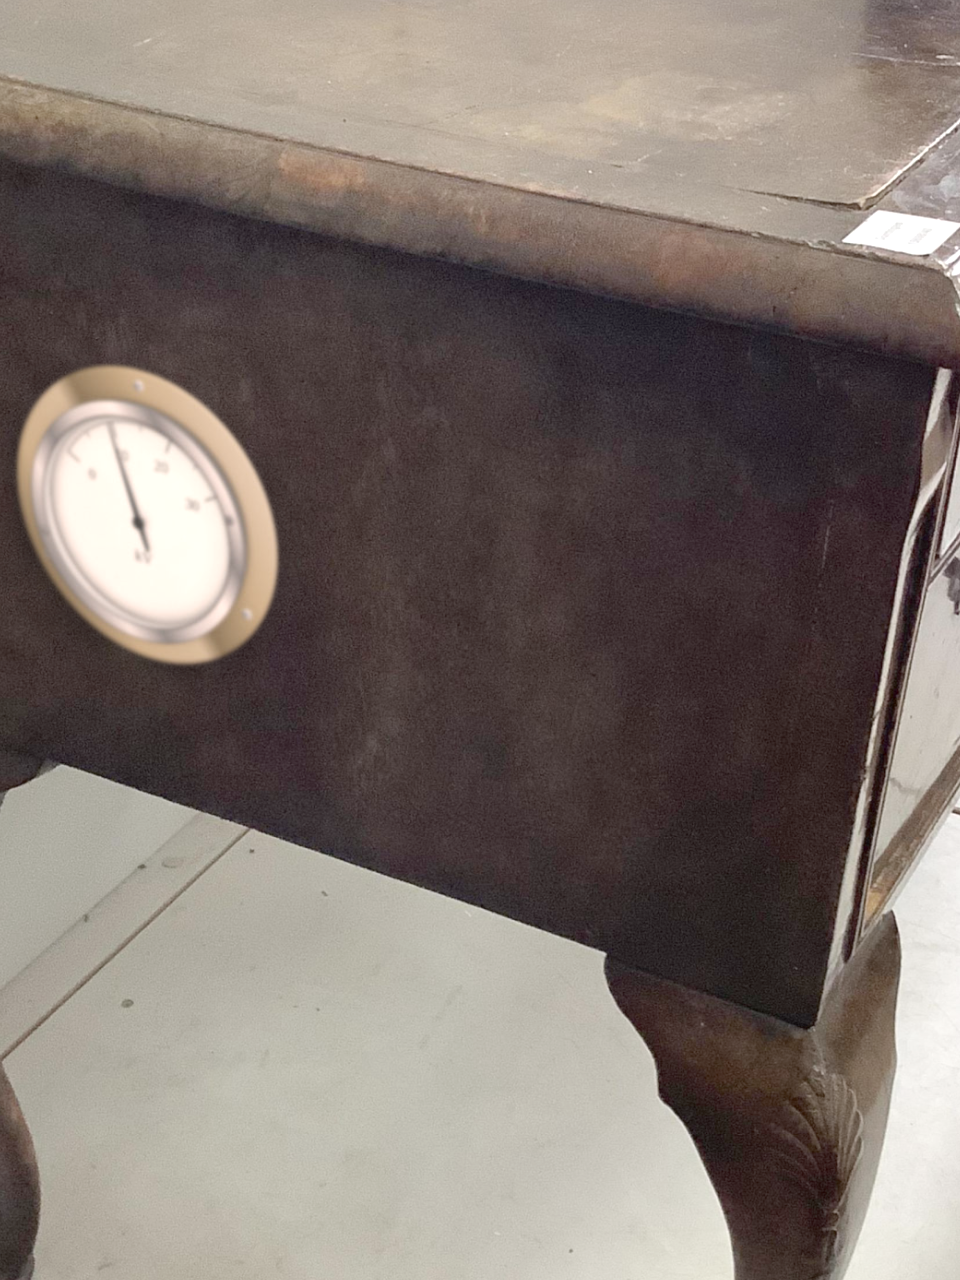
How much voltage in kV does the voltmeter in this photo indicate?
10 kV
